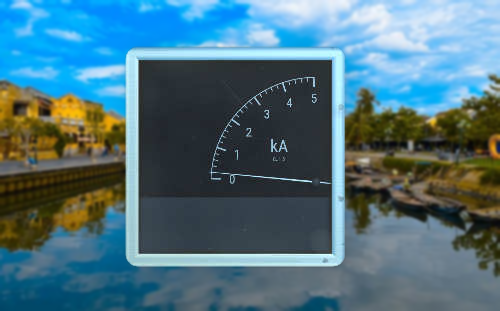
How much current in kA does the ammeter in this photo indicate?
0.2 kA
